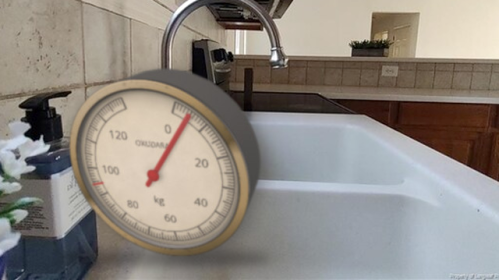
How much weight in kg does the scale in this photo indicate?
5 kg
